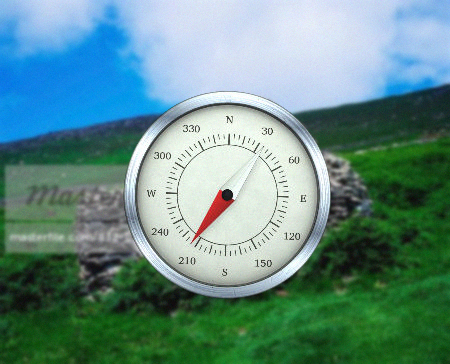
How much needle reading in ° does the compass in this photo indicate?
215 °
